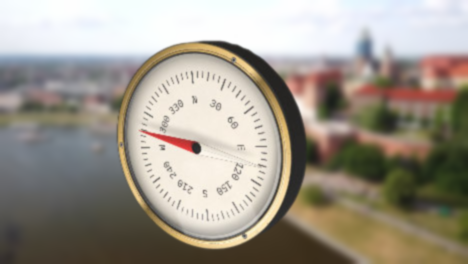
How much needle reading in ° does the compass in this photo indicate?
285 °
